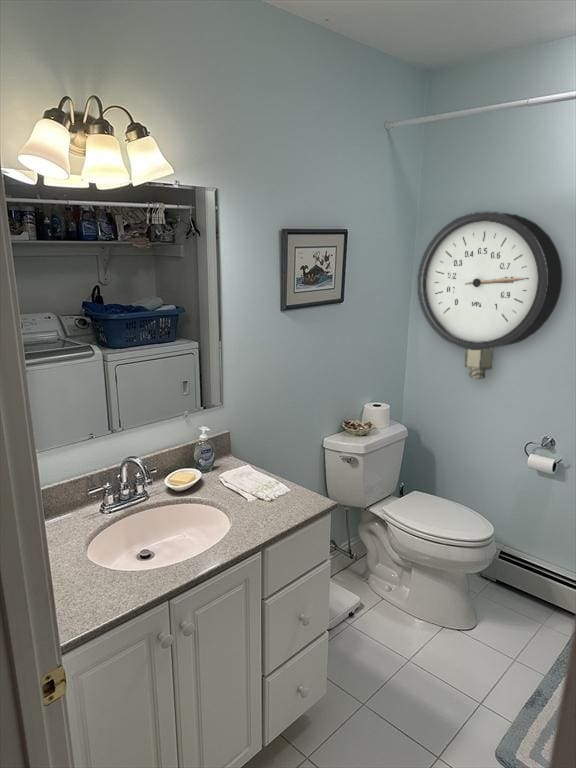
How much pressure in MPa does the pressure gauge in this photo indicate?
0.8 MPa
